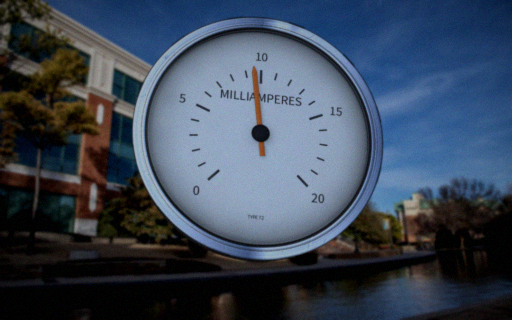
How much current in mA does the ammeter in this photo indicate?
9.5 mA
